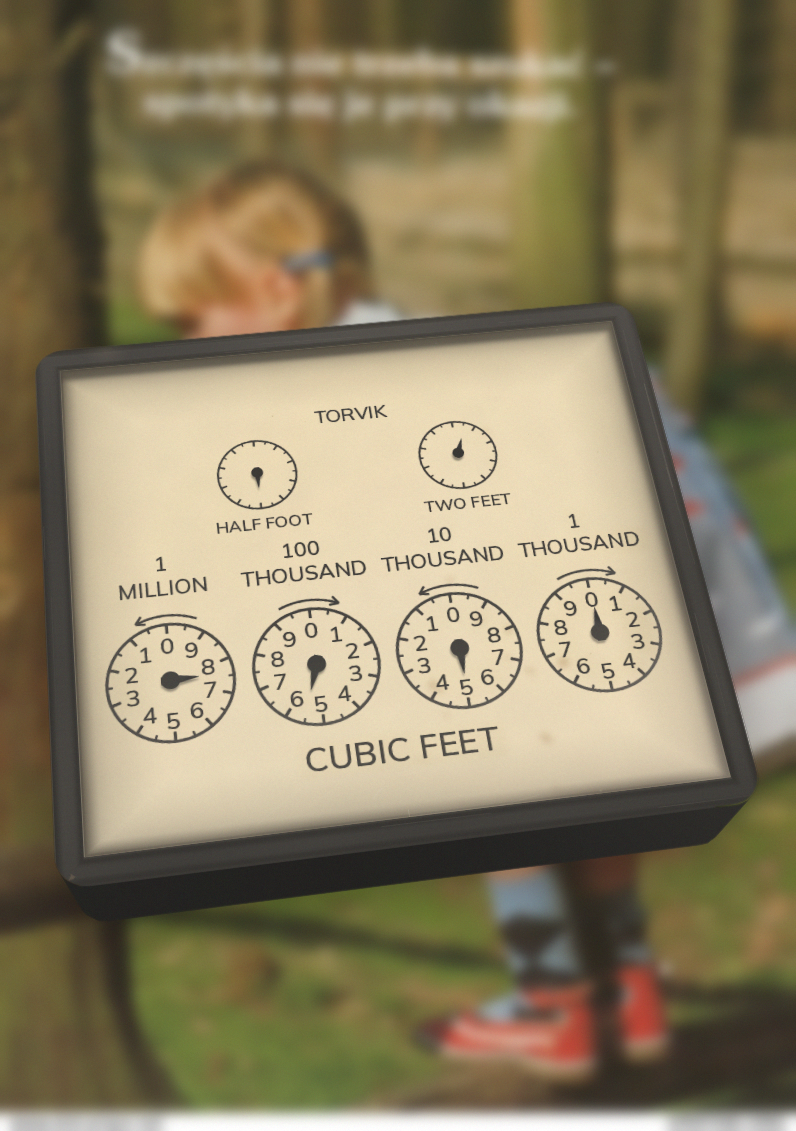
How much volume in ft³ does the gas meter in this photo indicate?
755000 ft³
